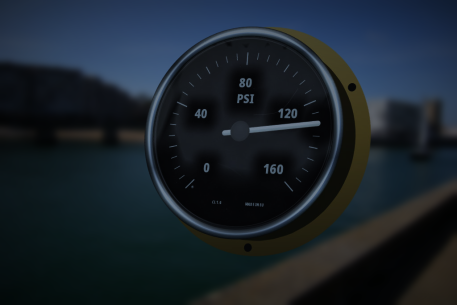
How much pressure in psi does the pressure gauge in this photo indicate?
130 psi
